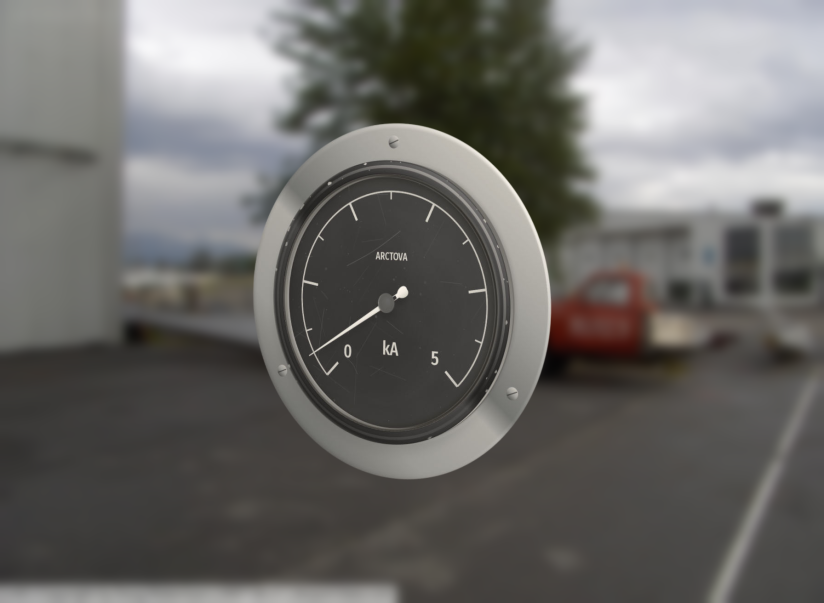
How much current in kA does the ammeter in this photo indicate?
0.25 kA
